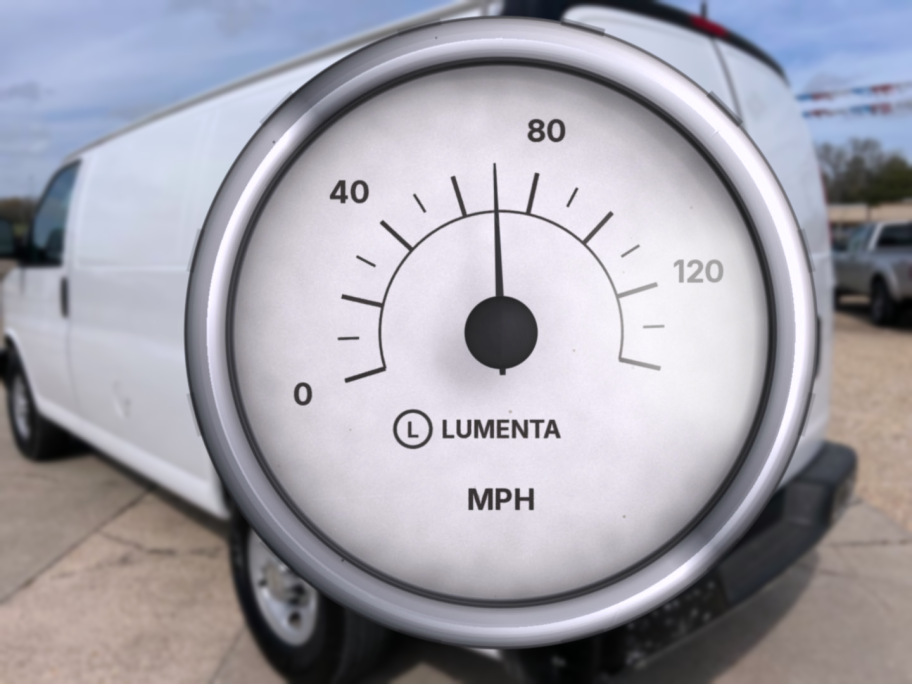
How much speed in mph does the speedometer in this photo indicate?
70 mph
